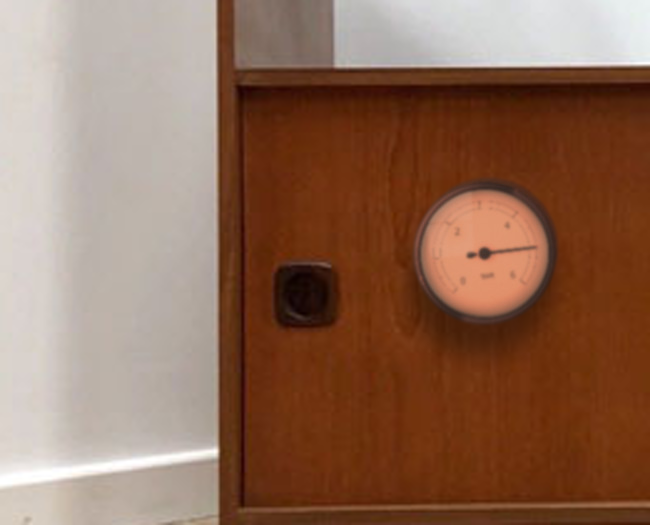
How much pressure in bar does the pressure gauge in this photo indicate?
5 bar
